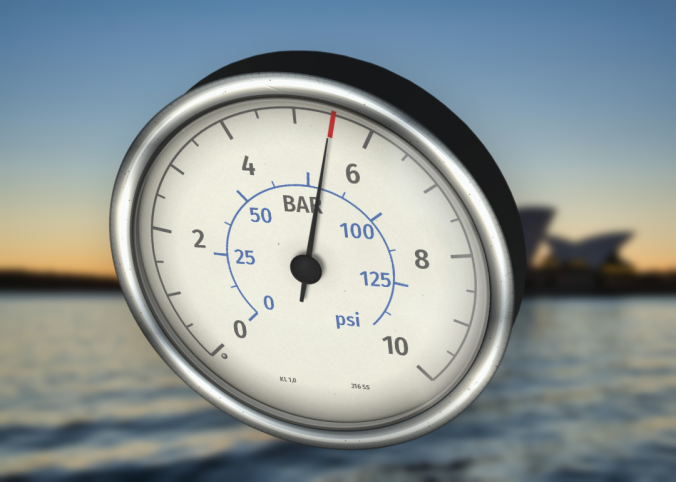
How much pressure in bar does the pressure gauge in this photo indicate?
5.5 bar
